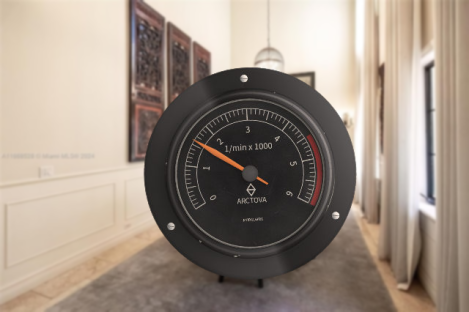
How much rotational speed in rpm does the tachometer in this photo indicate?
1600 rpm
